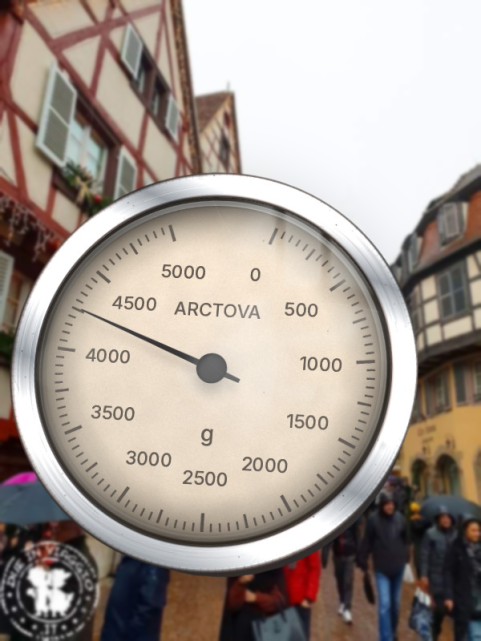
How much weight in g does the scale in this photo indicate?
4250 g
